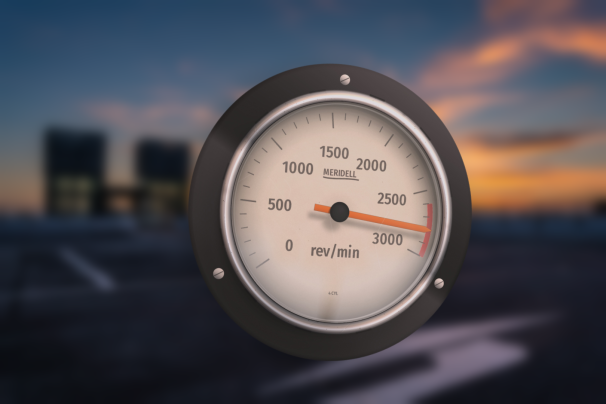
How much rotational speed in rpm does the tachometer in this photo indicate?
2800 rpm
